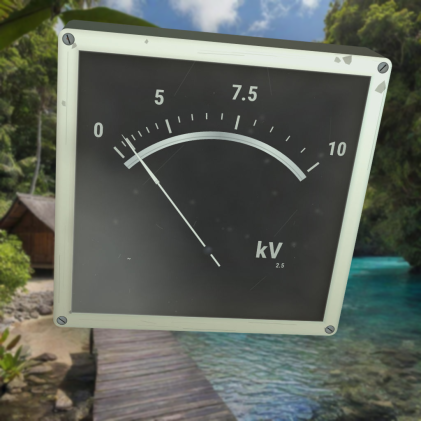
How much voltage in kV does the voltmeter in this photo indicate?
2.5 kV
